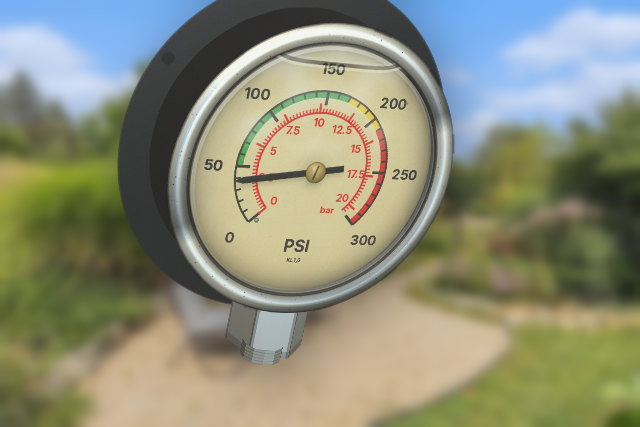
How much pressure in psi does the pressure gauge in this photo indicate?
40 psi
